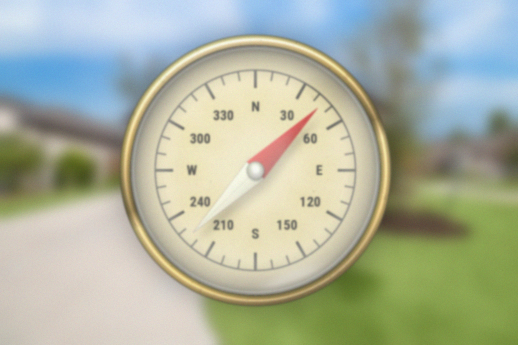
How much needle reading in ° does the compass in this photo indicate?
45 °
